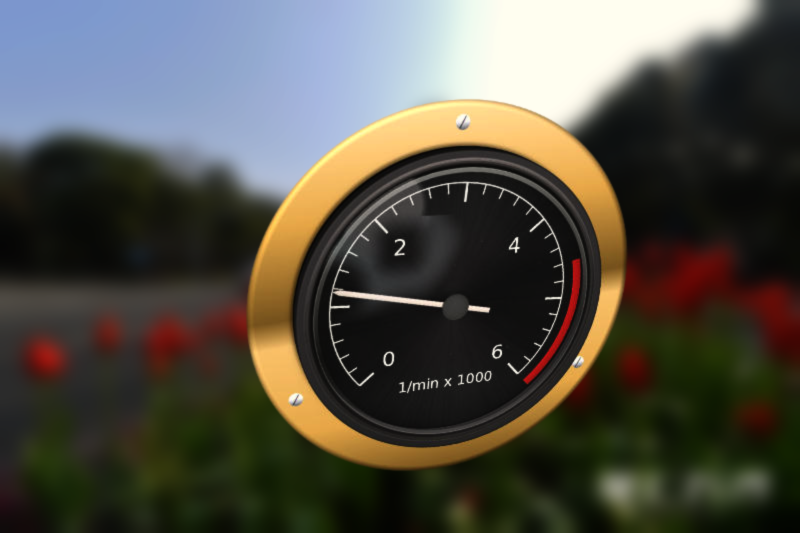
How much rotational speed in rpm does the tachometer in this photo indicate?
1200 rpm
